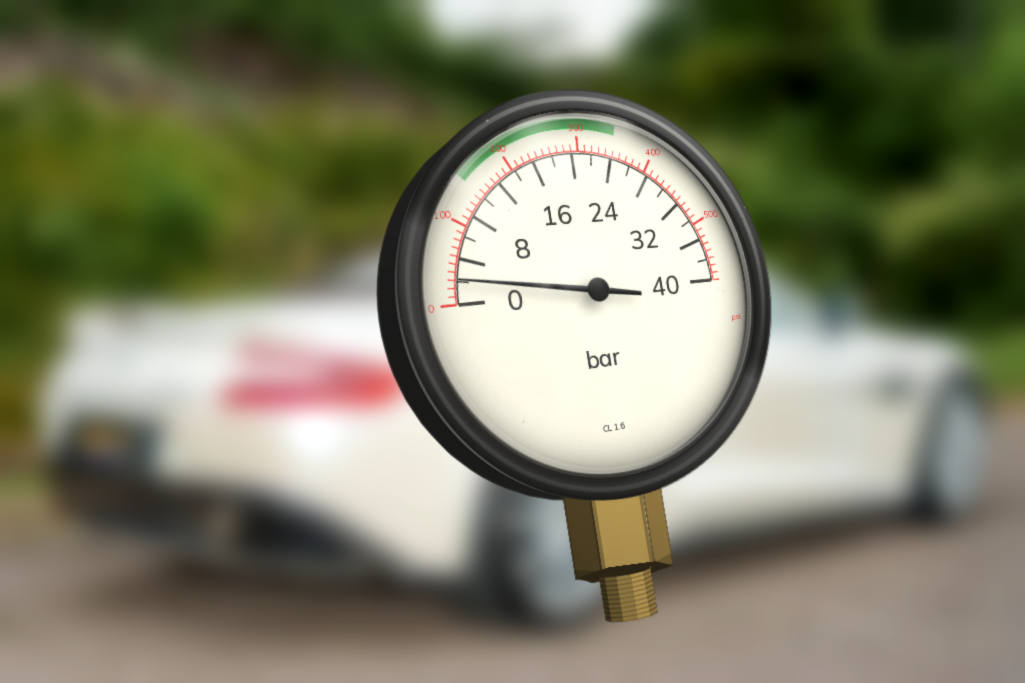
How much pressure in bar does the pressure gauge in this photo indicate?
2 bar
